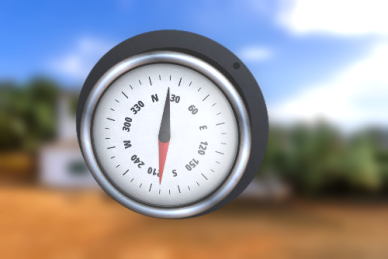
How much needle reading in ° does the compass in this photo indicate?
200 °
